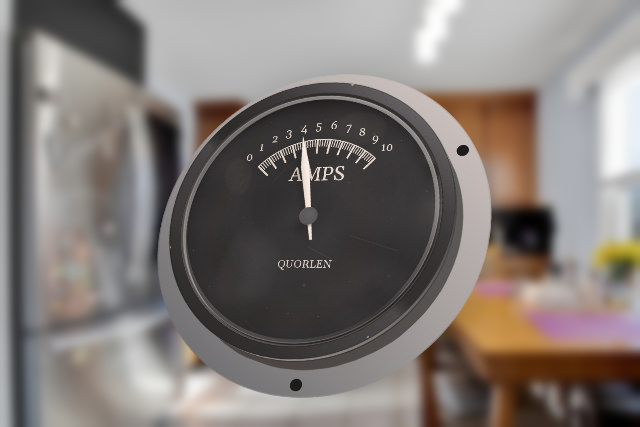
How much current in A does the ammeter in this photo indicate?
4 A
